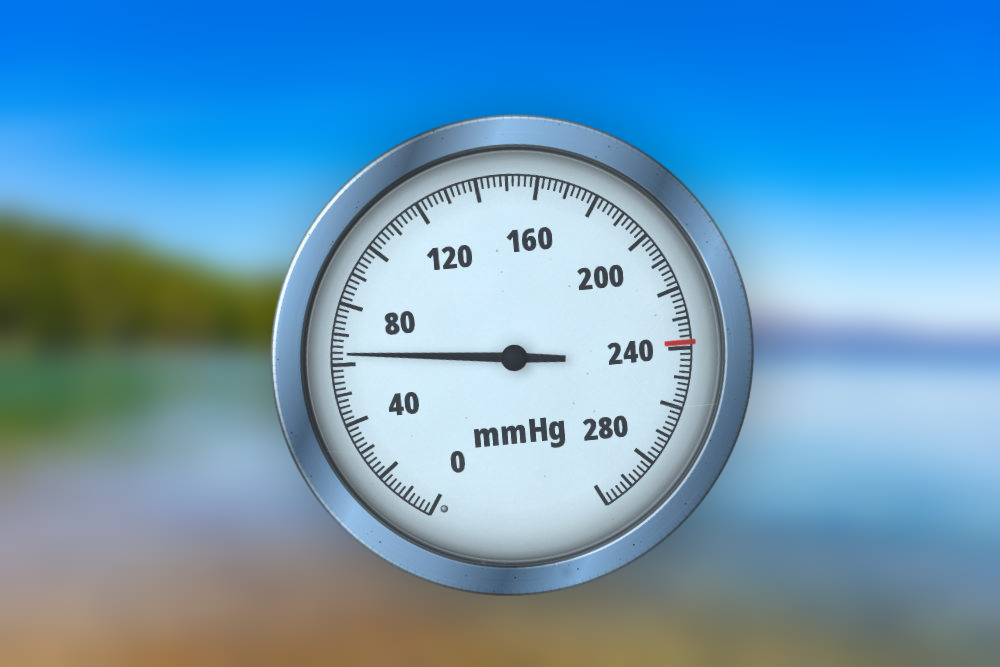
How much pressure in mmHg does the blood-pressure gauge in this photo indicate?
64 mmHg
